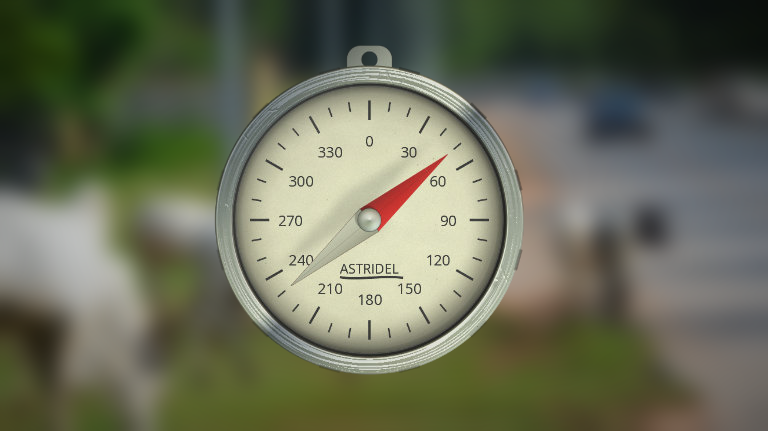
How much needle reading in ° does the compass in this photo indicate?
50 °
